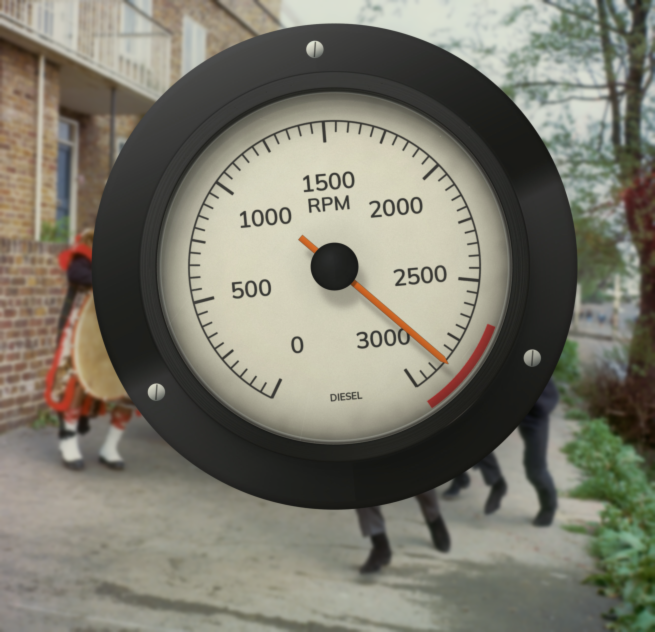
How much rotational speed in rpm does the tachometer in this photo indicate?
2850 rpm
